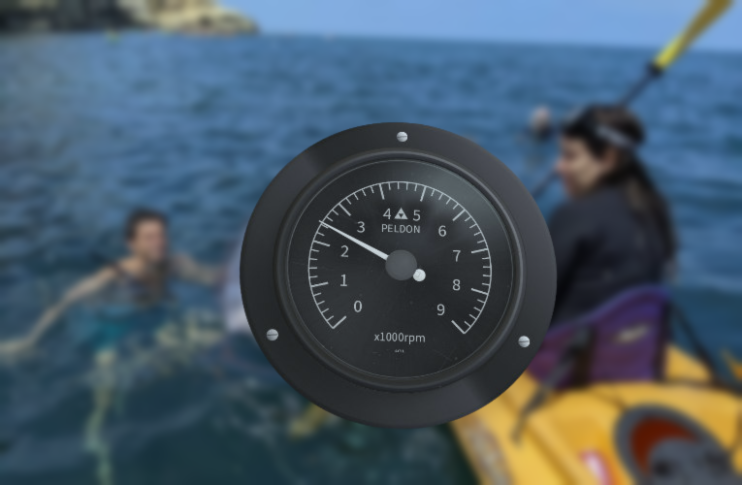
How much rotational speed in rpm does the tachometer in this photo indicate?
2400 rpm
